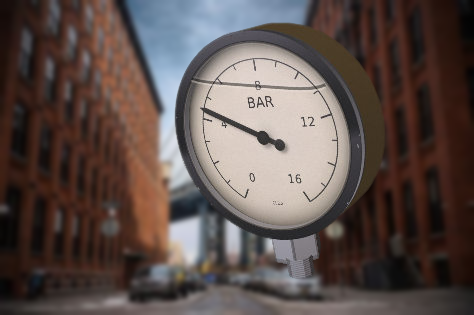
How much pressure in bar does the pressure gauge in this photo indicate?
4.5 bar
